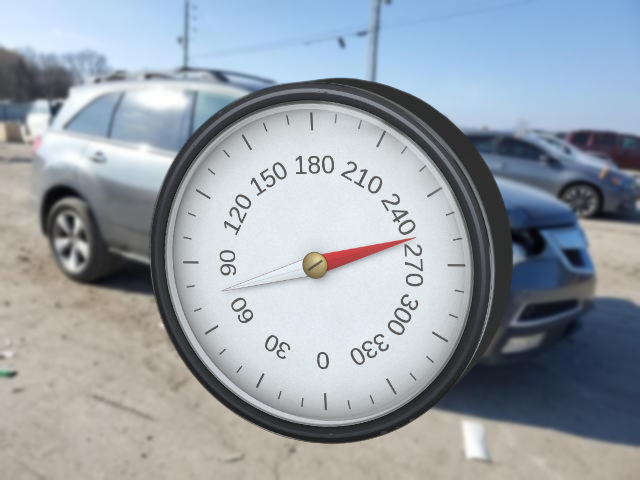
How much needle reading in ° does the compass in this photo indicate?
255 °
